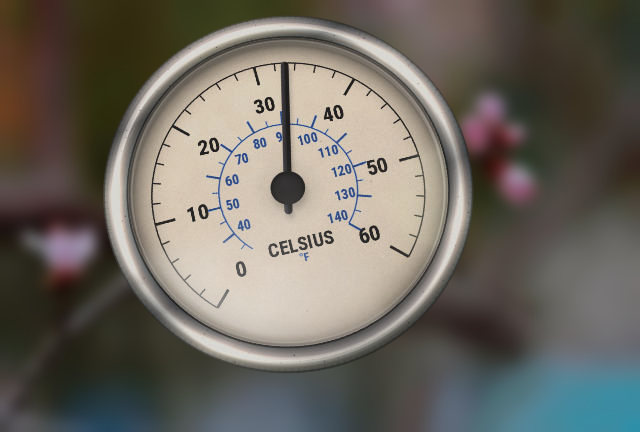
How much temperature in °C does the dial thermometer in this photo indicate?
33 °C
